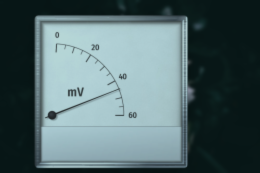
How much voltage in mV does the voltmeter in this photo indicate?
45 mV
